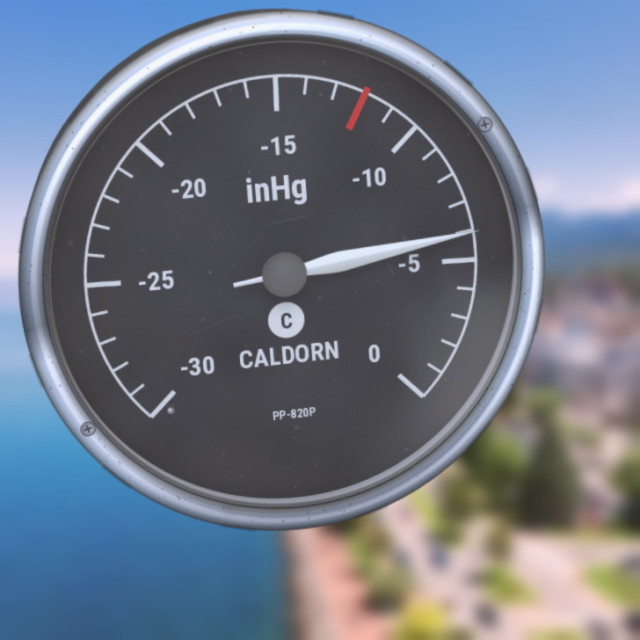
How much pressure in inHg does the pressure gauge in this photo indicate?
-6 inHg
